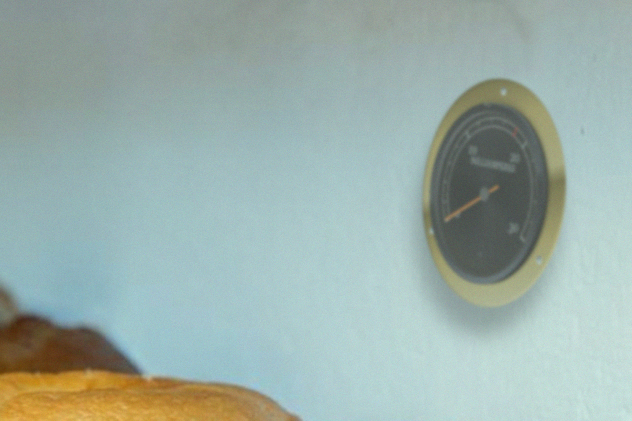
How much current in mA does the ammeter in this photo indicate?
0 mA
